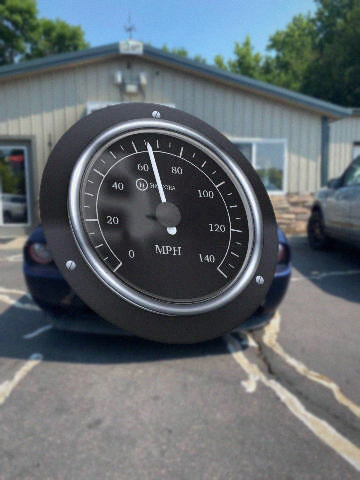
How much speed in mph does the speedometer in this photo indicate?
65 mph
